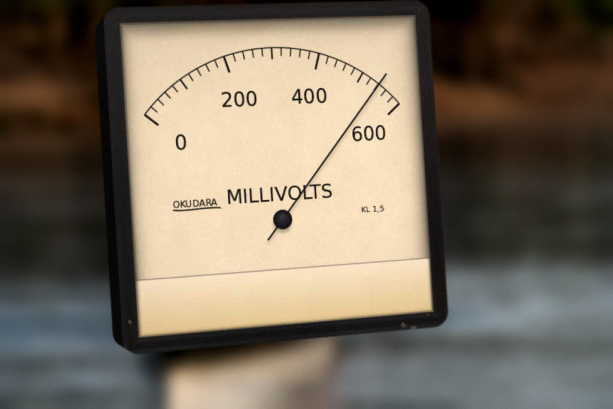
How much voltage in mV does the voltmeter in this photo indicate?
540 mV
